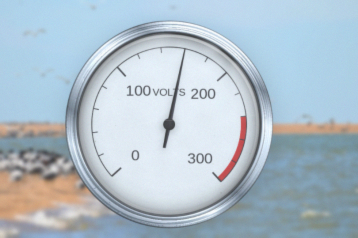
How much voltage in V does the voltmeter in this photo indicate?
160 V
